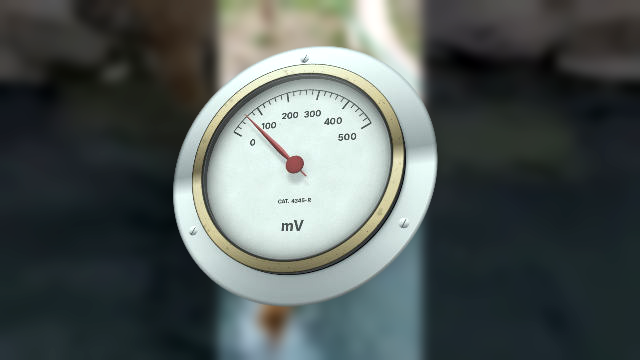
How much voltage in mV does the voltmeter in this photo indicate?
60 mV
